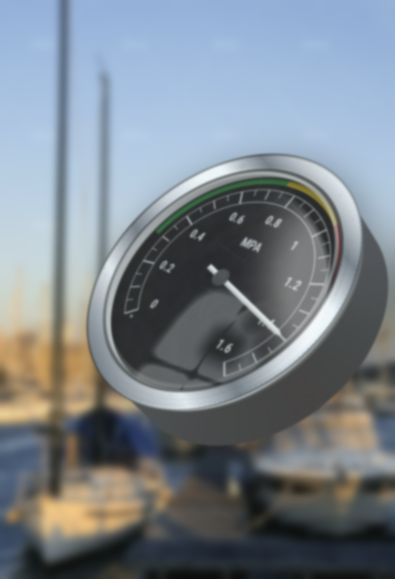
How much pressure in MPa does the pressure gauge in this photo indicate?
1.4 MPa
